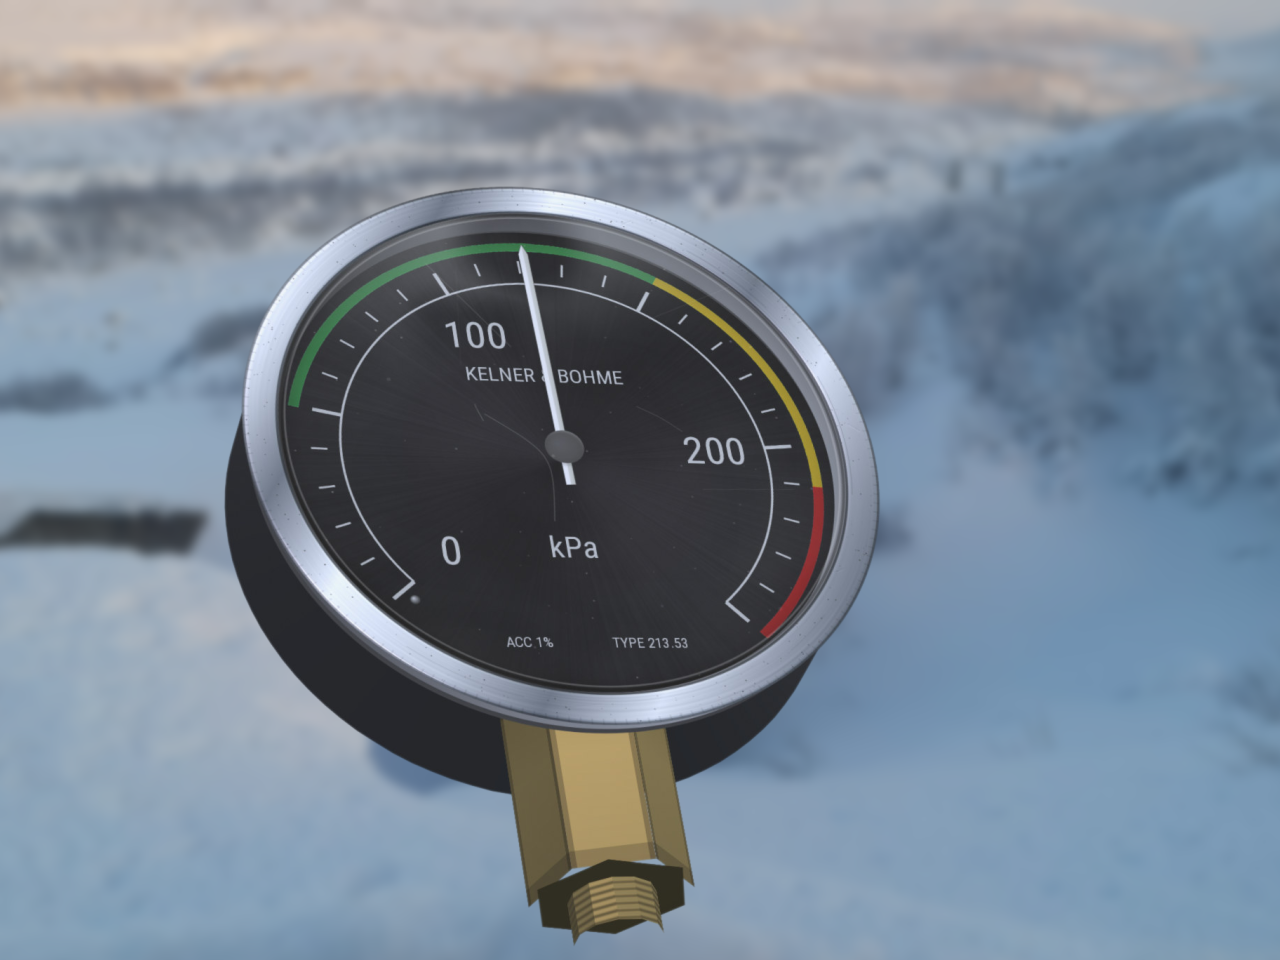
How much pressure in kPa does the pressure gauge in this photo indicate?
120 kPa
